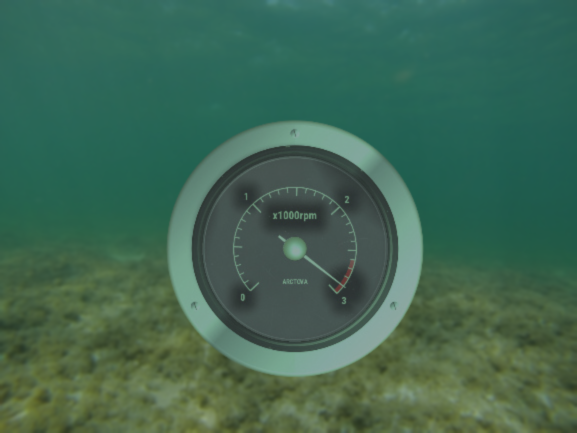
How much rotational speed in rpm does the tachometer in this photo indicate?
2900 rpm
